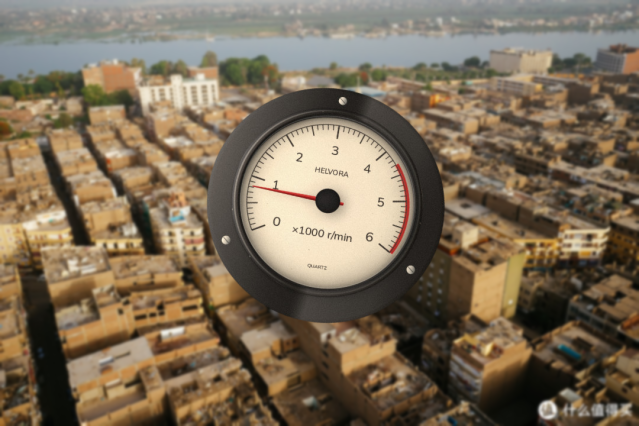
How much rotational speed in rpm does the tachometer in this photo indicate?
800 rpm
